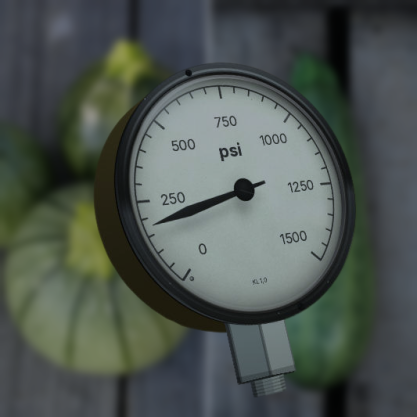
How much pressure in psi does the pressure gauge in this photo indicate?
175 psi
